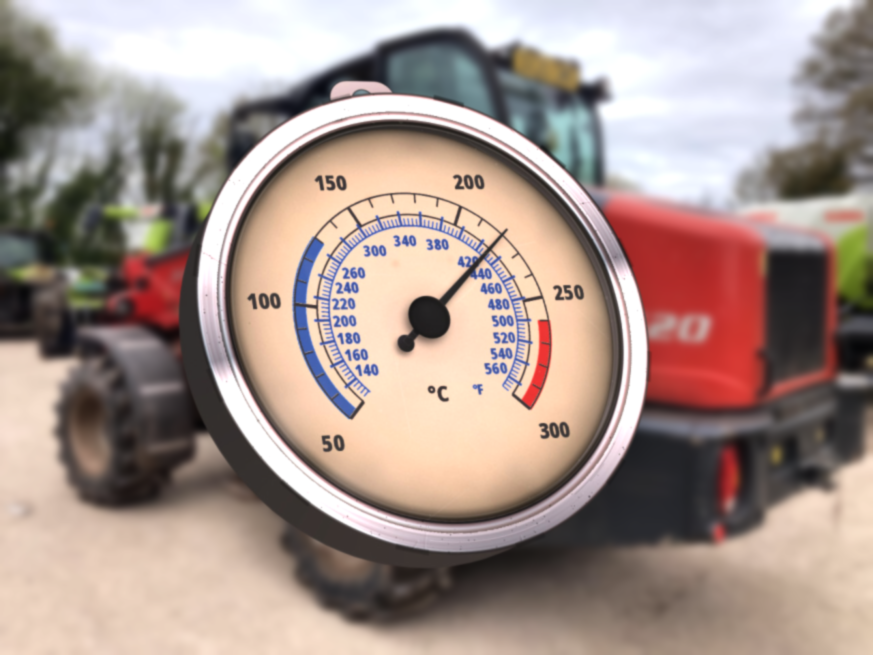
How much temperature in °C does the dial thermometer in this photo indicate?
220 °C
